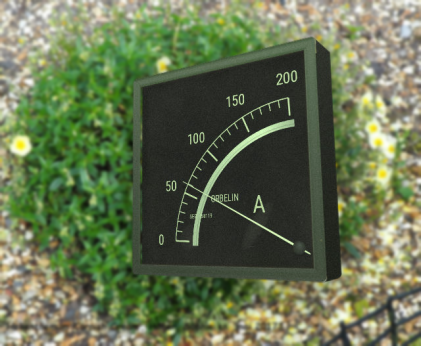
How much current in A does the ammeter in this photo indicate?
60 A
